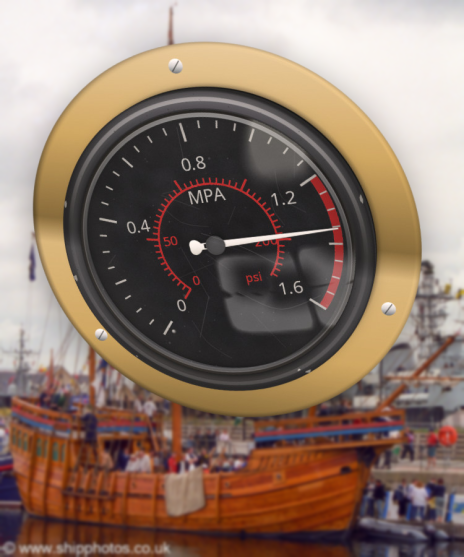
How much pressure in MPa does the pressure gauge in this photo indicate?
1.35 MPa
